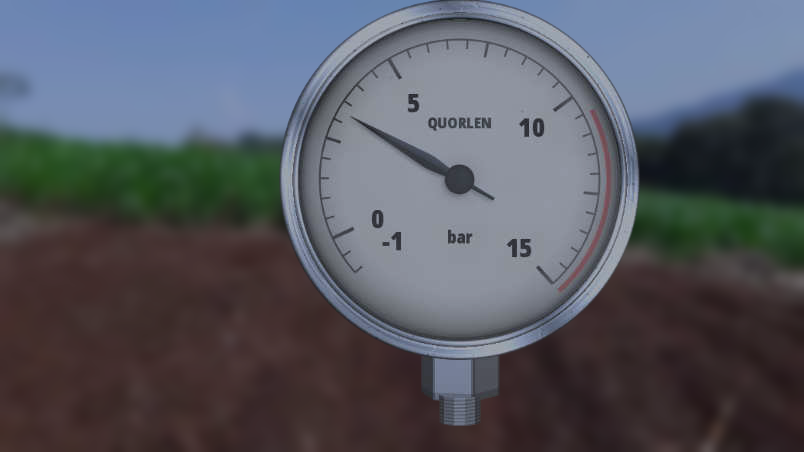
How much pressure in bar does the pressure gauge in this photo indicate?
3.25 bar
